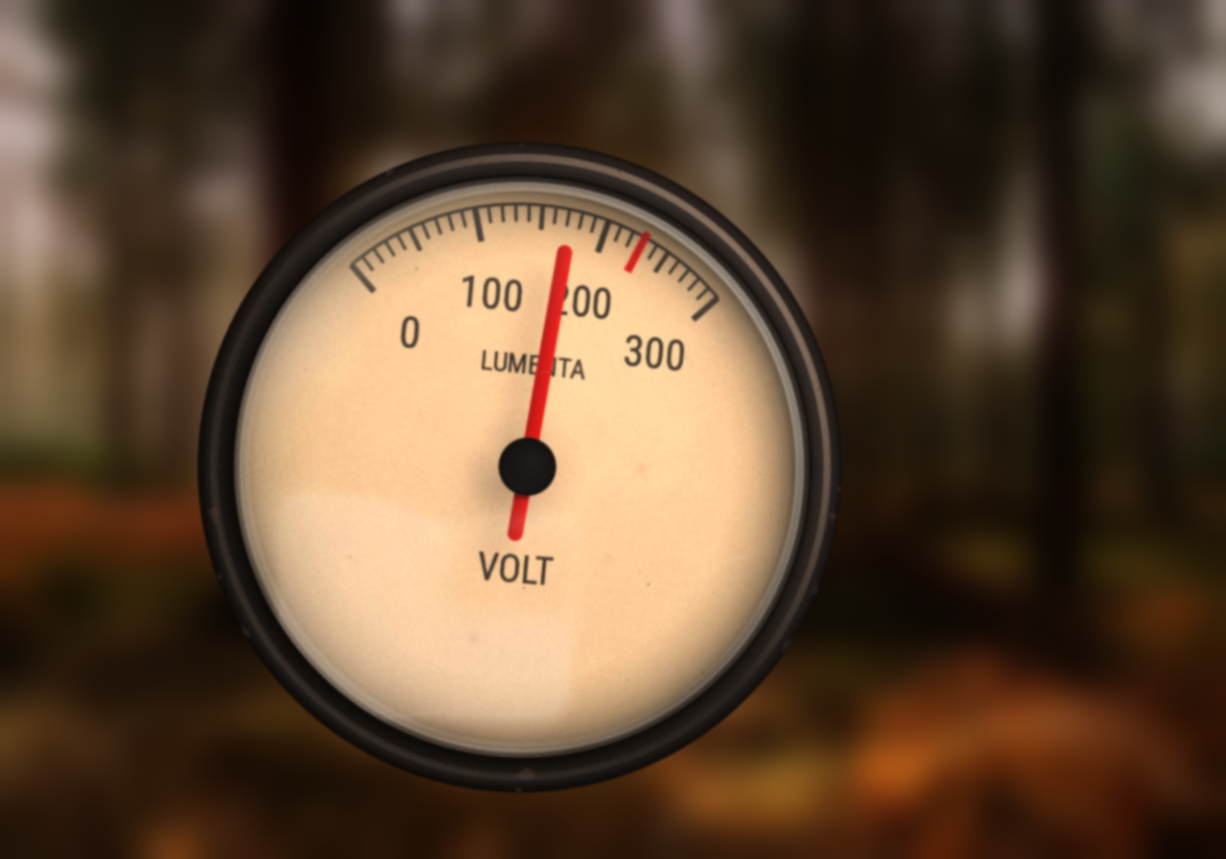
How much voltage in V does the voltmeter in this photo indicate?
170 V
